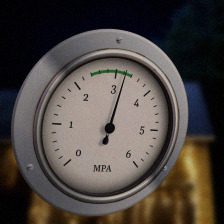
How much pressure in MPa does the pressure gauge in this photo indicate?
3.2 MPa
